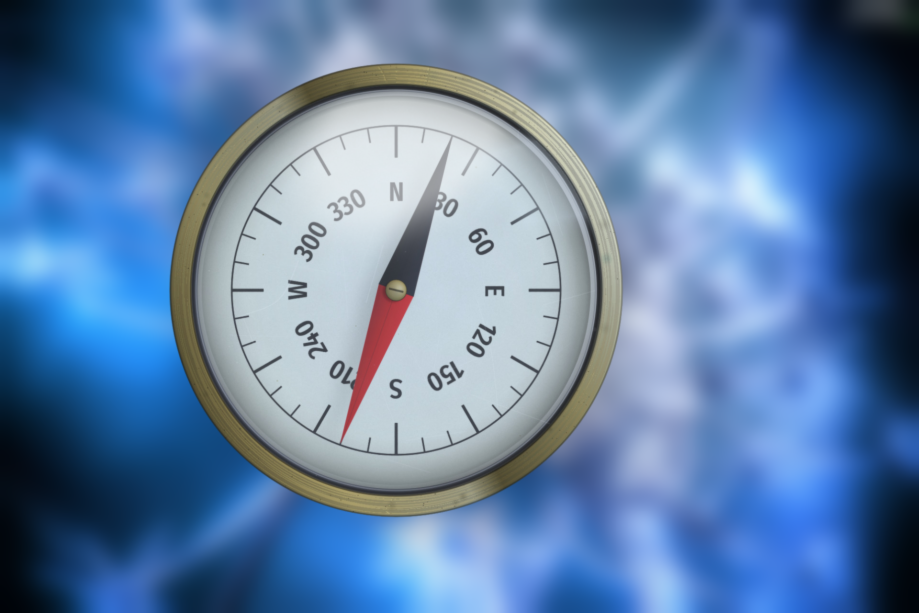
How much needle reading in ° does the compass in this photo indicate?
200 °
